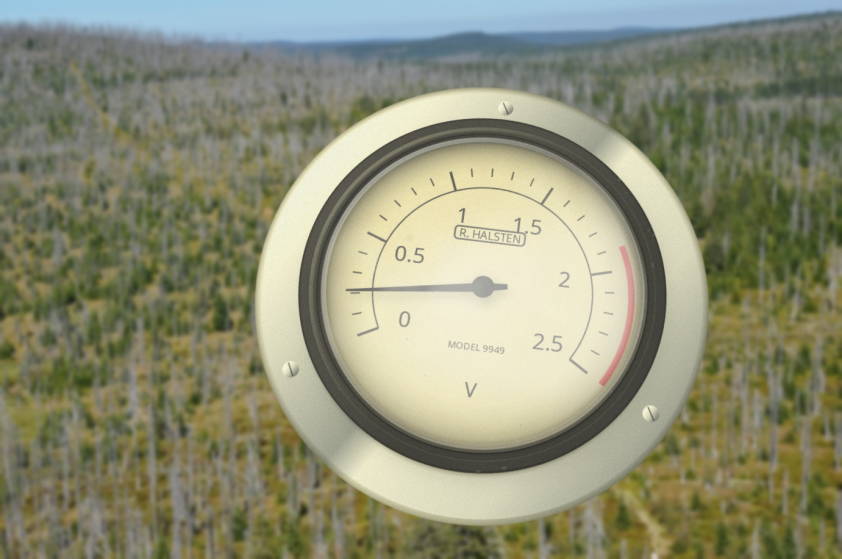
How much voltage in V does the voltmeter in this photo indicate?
0.2 V
